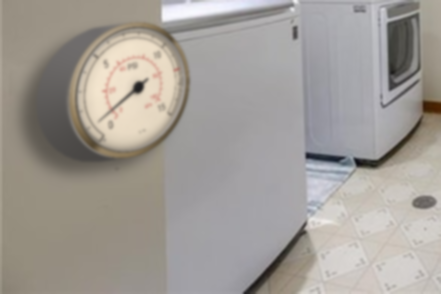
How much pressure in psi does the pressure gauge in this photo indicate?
1 psi
